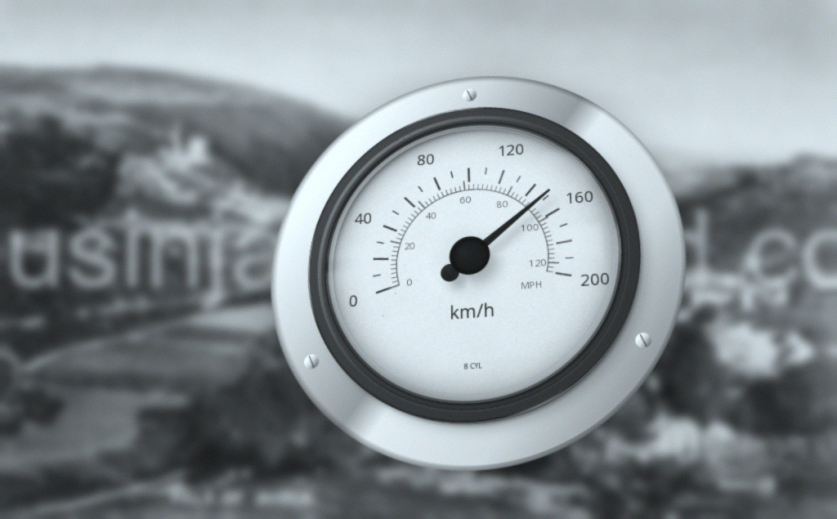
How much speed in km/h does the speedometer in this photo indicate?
150 km/h
